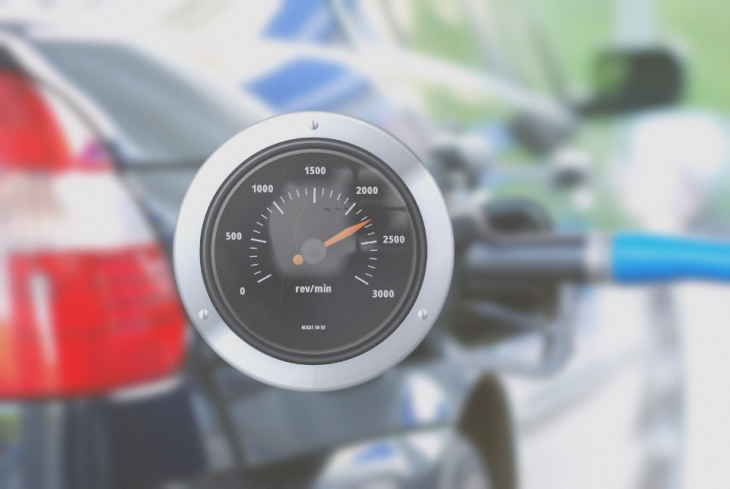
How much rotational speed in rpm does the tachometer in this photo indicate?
2250 rpm
